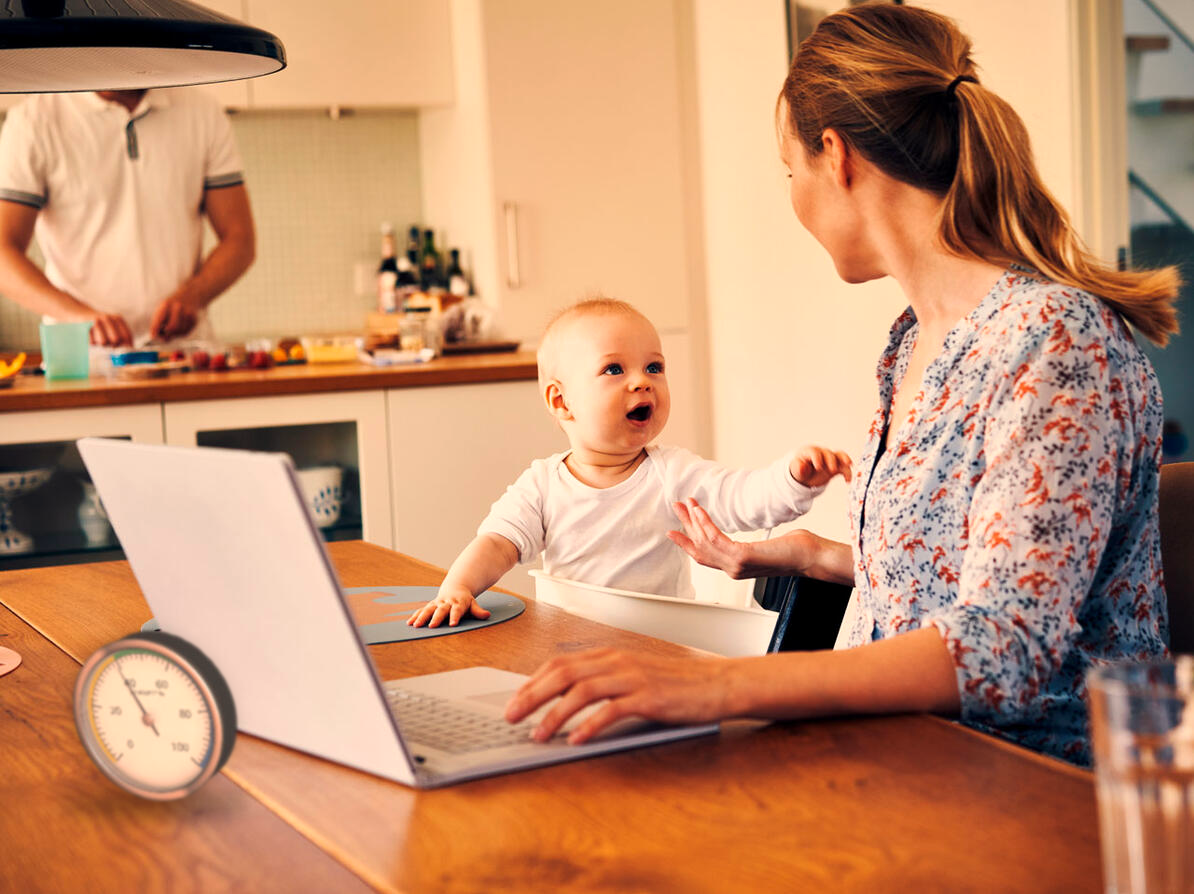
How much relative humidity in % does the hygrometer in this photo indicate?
40 %
